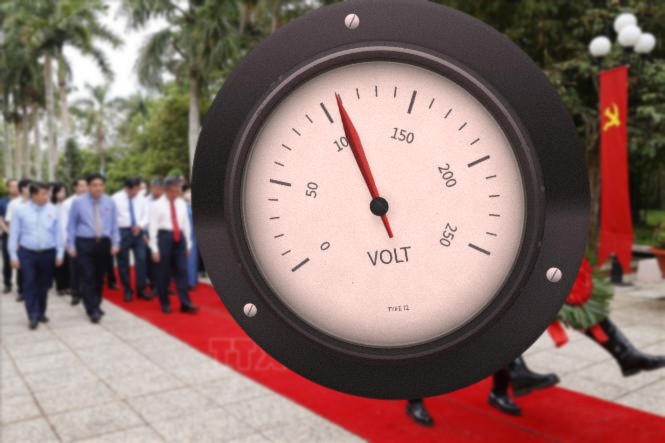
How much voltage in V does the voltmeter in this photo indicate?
110 V
